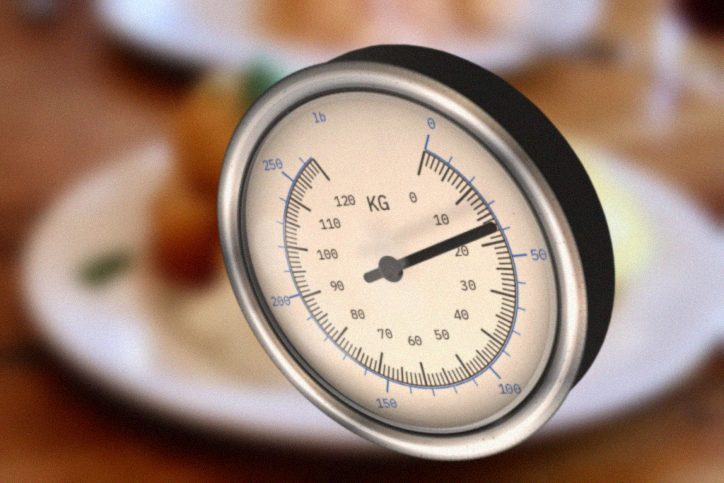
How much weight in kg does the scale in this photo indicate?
17 kg
